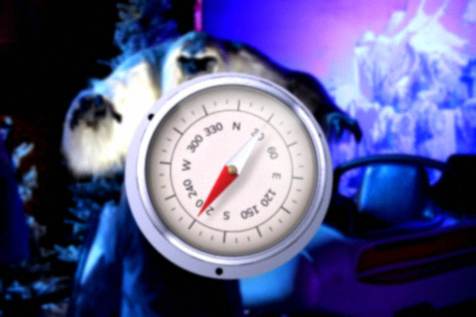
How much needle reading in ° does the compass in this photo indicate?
210 °
